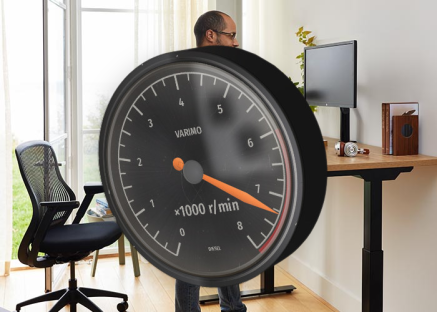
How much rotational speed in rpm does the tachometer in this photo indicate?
7250 rpm
